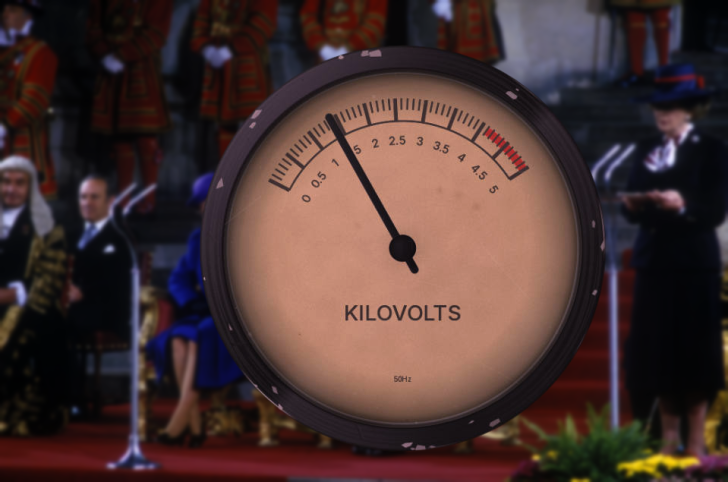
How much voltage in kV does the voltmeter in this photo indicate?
1.4 kV
